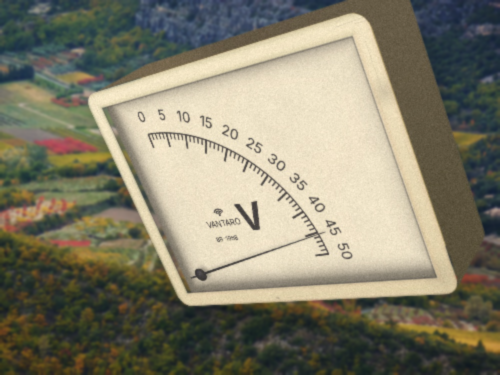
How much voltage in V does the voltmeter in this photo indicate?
45 V
